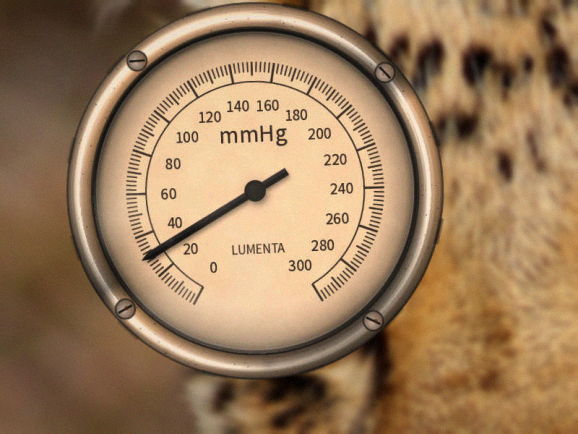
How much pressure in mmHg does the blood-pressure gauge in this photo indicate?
30 mmHg
